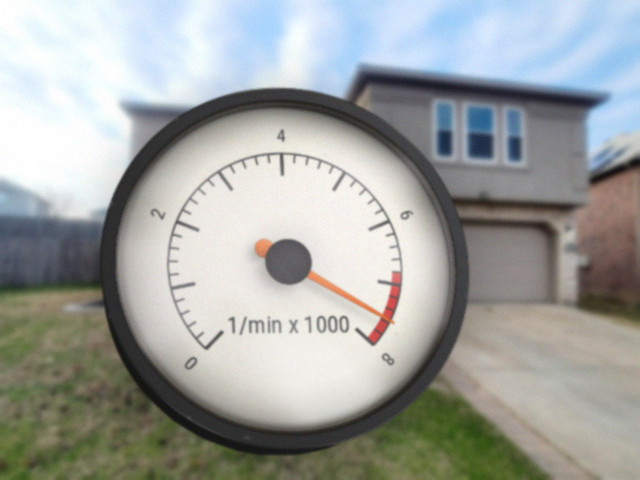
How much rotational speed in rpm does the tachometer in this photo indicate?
7600 rpm
